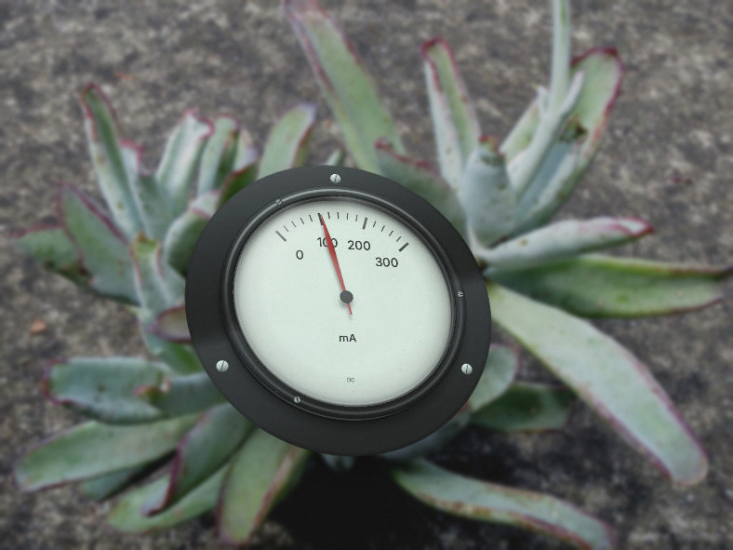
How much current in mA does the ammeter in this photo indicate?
100 mA
